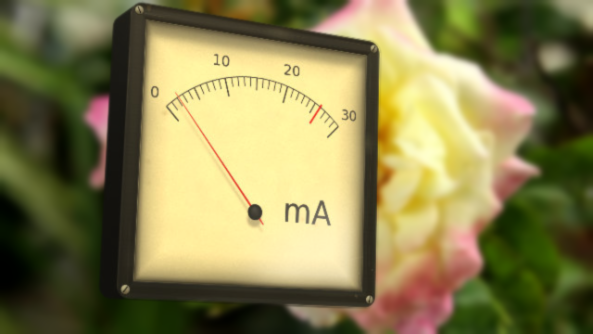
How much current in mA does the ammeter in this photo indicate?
2 mA
